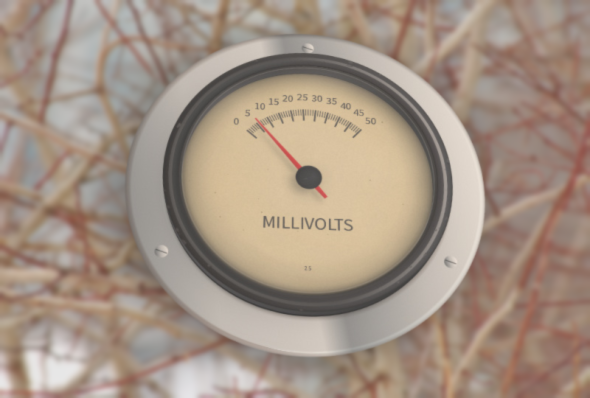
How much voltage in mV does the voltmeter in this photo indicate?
5 mV
